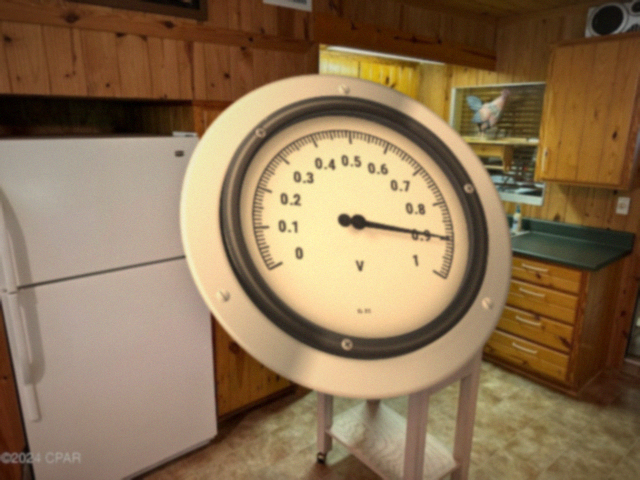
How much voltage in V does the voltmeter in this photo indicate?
0.9 V
